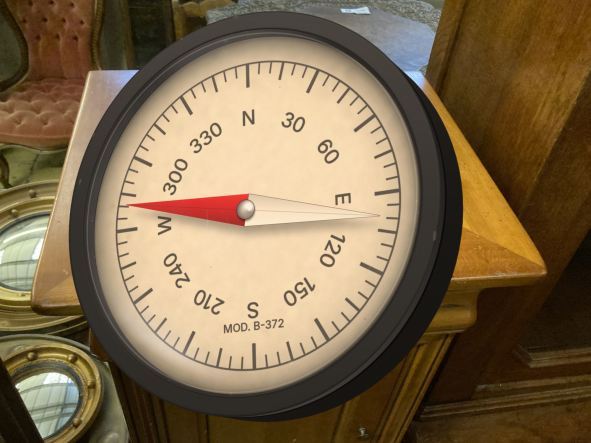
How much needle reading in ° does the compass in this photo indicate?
280 °
